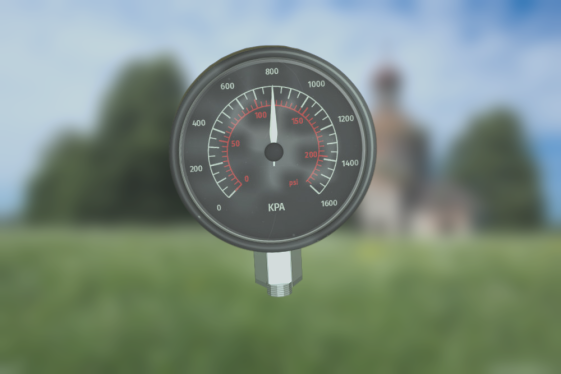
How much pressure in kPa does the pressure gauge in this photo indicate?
800 kPa
